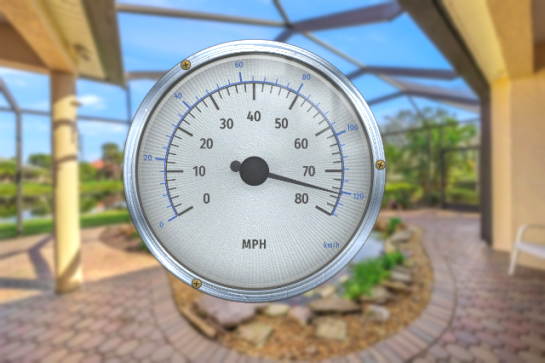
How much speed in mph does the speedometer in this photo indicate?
75 mph
